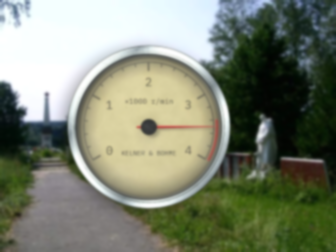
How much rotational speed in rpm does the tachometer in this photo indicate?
3500 rpm
